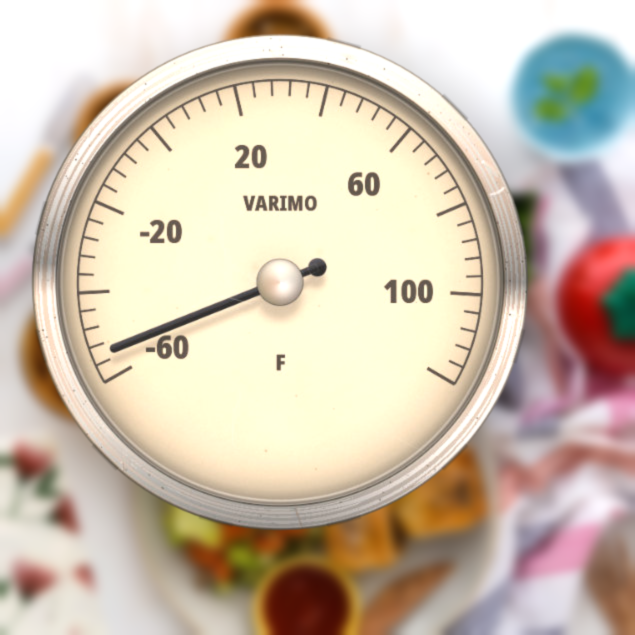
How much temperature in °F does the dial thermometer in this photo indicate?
-54 °F
